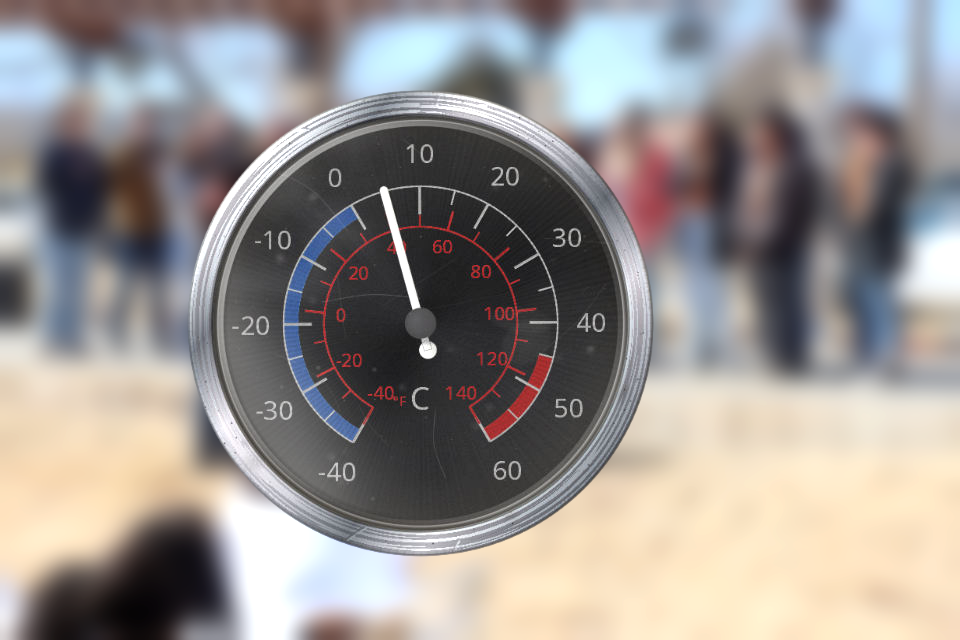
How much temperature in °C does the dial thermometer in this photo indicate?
5 °C
